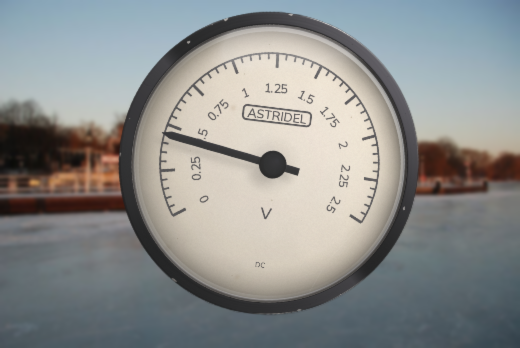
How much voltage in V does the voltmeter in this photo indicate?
0.45 V
